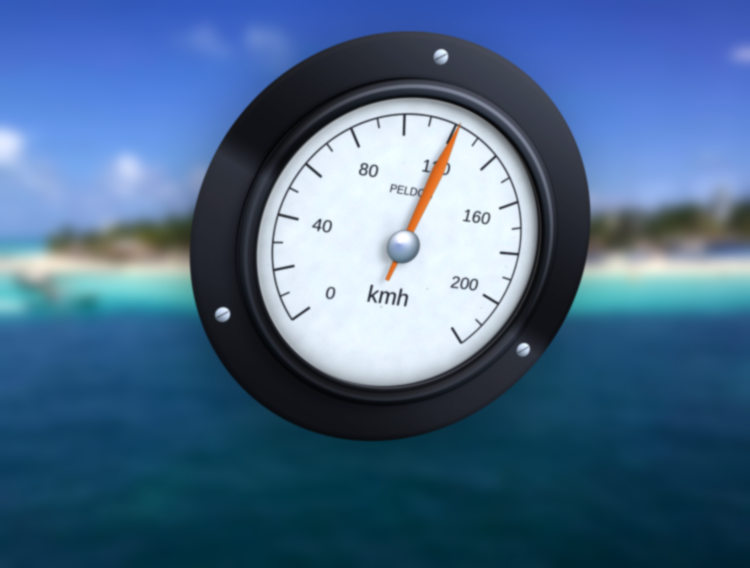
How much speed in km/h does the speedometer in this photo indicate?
120 km/h
